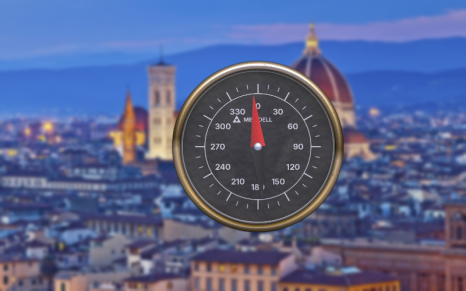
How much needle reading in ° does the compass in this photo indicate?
355 °
